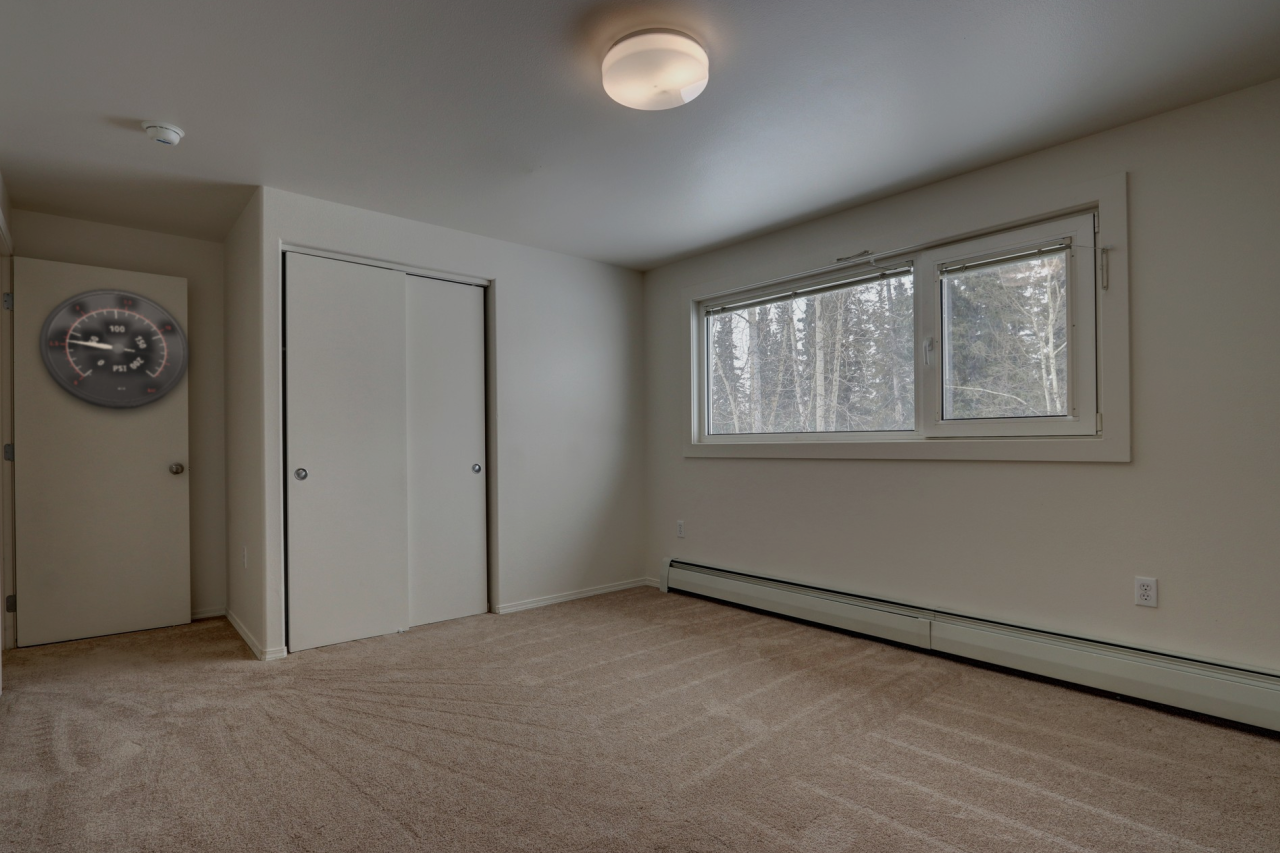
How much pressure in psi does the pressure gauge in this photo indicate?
40 psi
